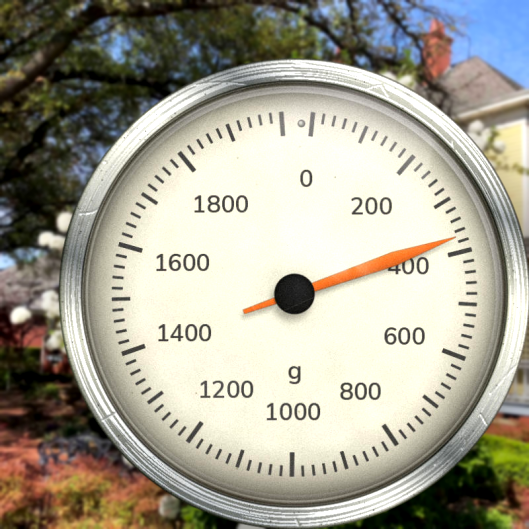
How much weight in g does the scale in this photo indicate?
370 g
